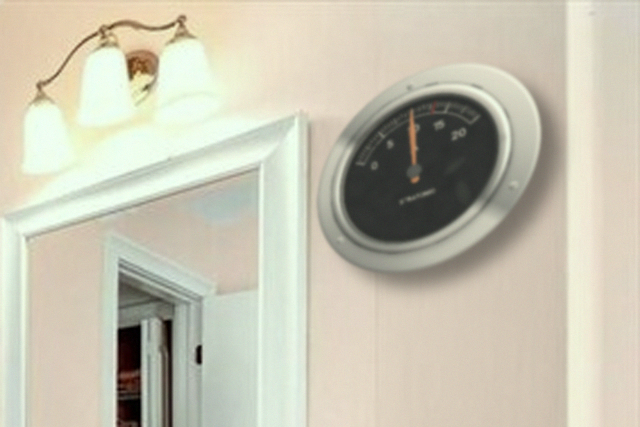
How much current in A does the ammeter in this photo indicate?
10 A
